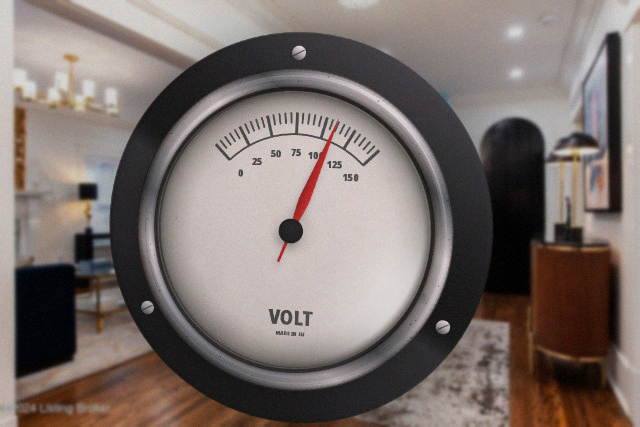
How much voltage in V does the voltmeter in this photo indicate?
110 V
